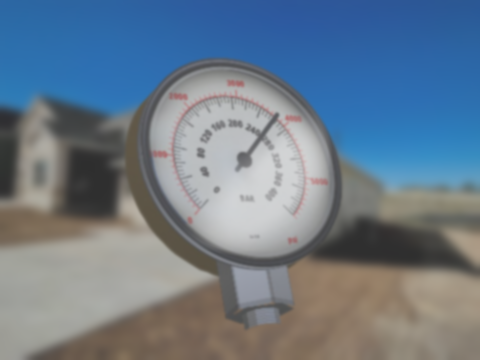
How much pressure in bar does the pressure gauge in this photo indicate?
260 bar
